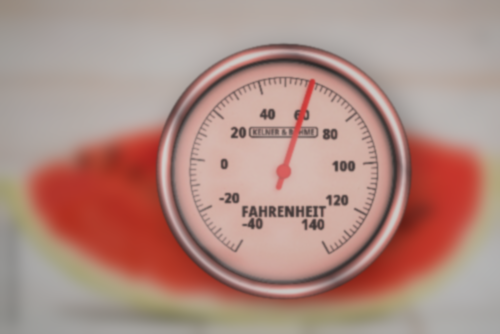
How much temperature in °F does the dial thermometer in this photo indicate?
60 °F
